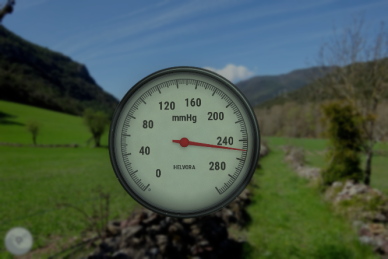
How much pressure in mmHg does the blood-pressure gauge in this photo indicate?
250 mmHg
